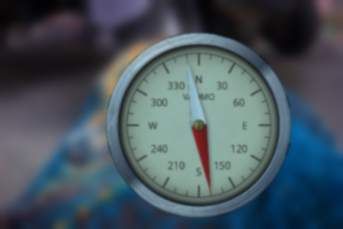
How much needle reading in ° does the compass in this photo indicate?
170 °
